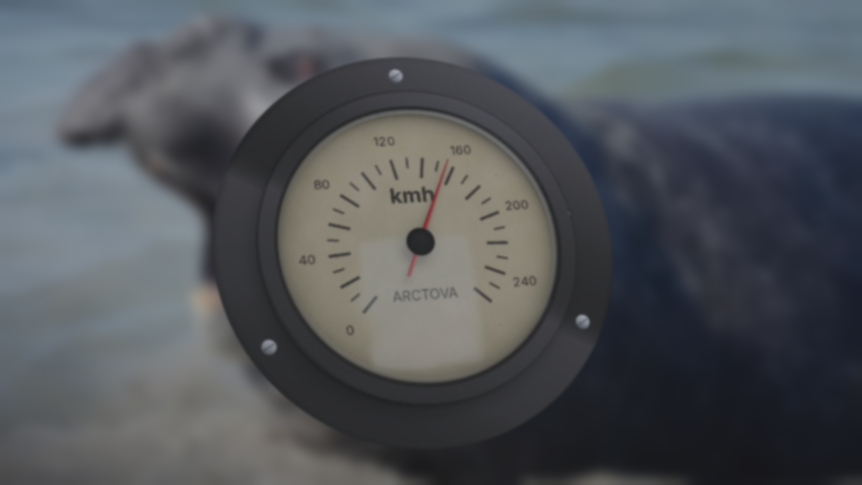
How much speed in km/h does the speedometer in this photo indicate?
155 km/h
